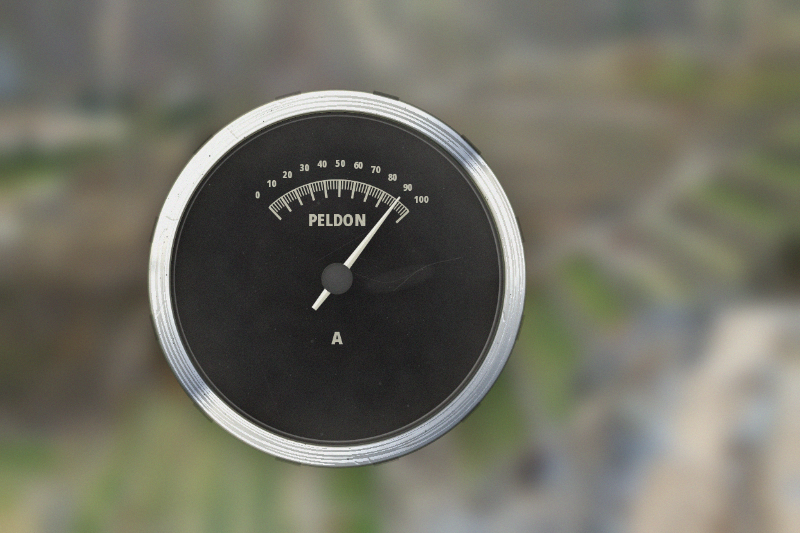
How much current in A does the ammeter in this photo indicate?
90 A
